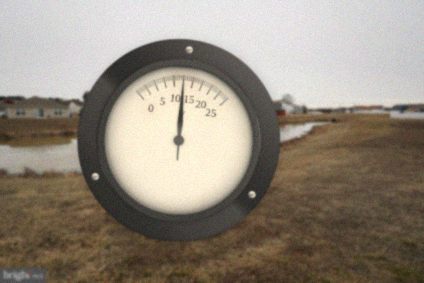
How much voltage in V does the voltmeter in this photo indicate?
12.5 V
